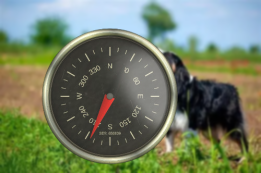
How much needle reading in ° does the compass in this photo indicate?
205 °
